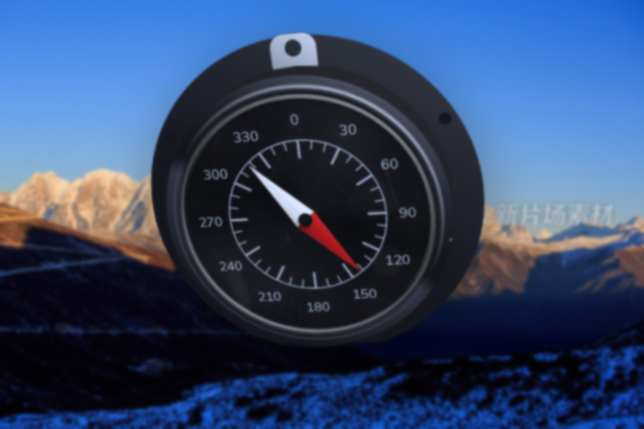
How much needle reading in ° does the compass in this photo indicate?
140 °
